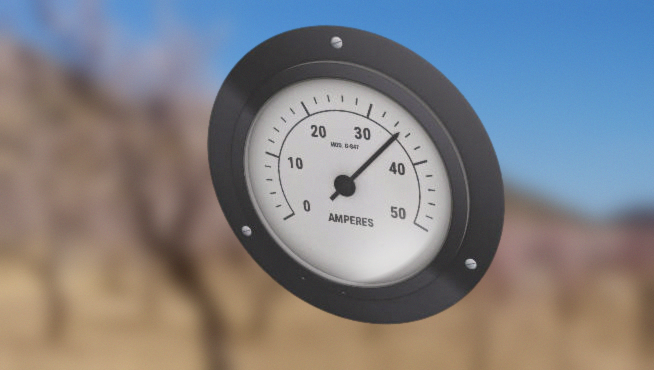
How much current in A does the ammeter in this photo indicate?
35 A
